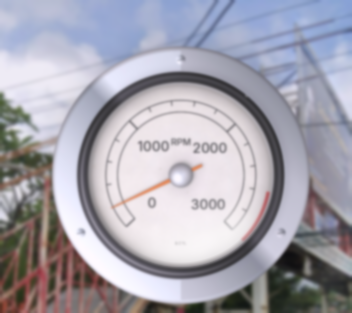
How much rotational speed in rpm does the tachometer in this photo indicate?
200 rpm
